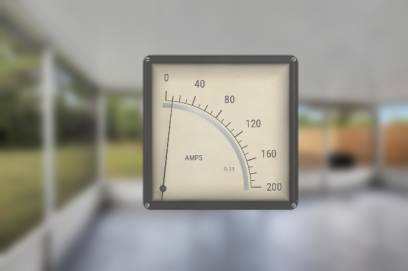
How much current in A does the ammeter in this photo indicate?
10 A
